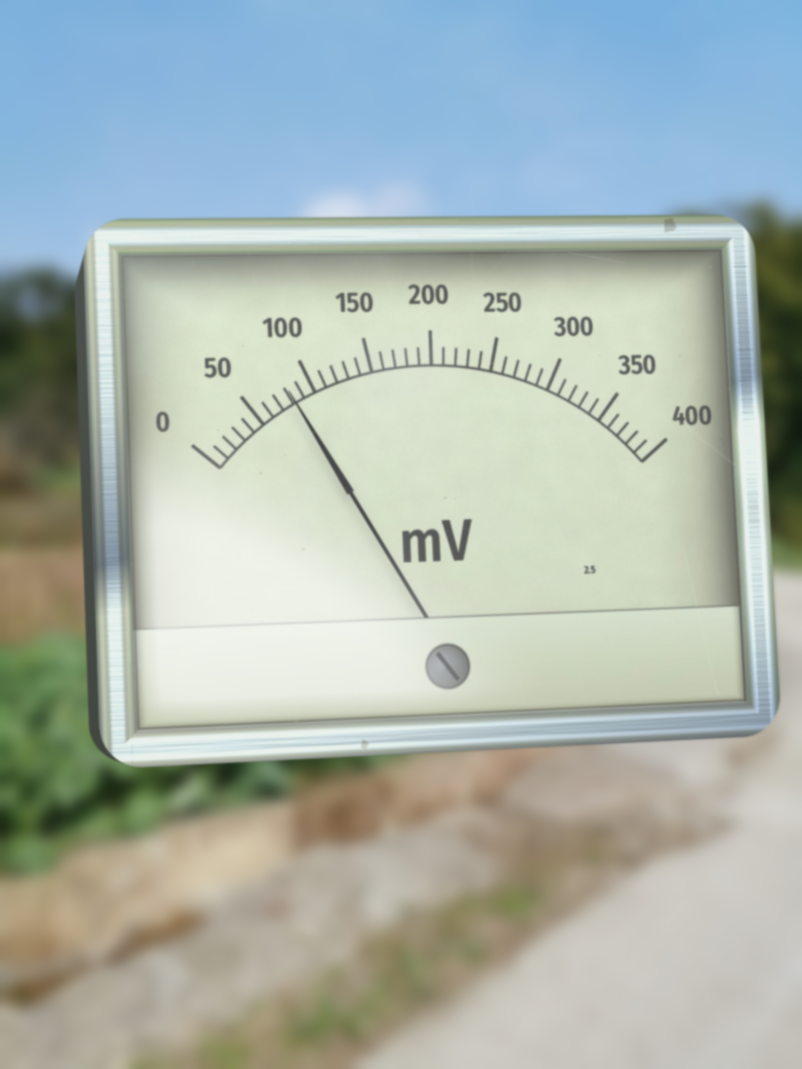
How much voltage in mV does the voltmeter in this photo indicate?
80 mV
